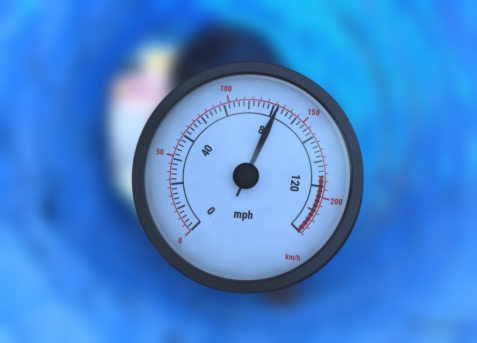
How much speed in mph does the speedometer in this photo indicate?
82 mph
